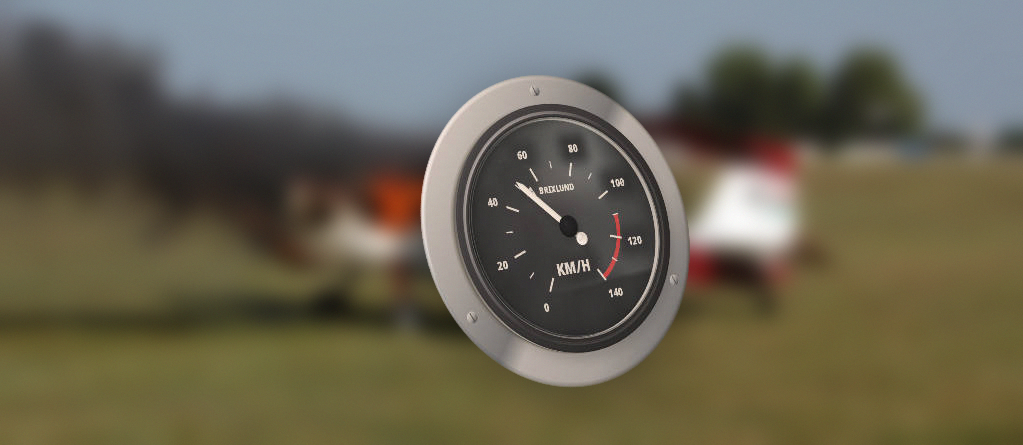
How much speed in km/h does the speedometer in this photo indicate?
50 km/h
